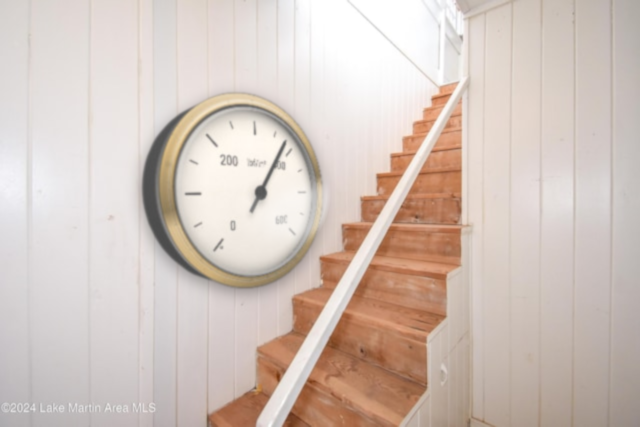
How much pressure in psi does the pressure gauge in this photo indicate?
375 psi
